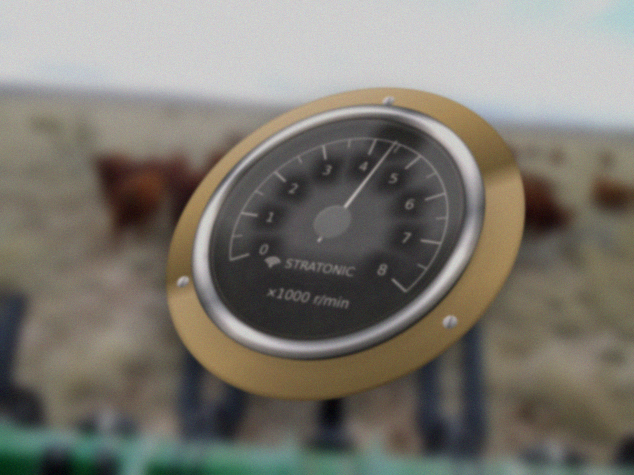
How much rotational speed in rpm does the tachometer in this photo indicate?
4500 rpm
